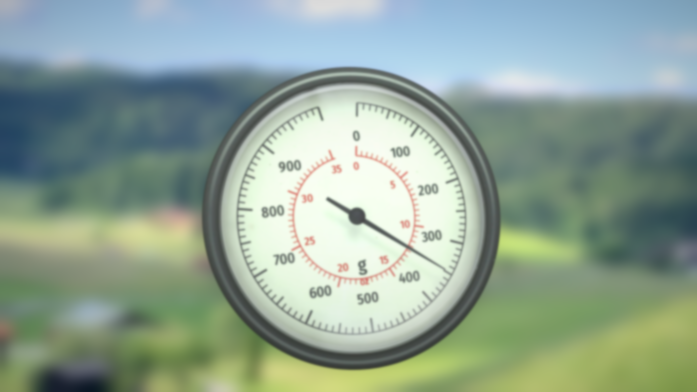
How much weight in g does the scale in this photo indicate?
350 g
